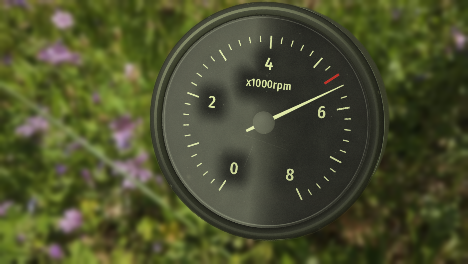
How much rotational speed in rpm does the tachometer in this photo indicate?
5600 rpm
